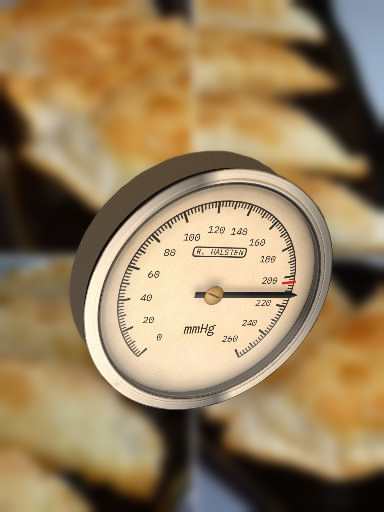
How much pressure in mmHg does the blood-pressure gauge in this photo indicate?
210 mmHg
